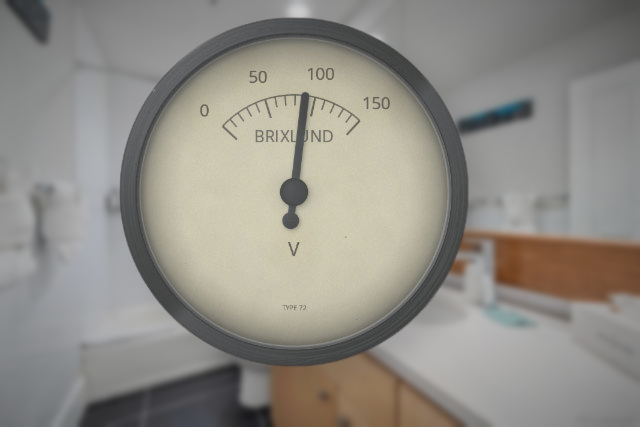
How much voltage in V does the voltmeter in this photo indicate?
90 V
